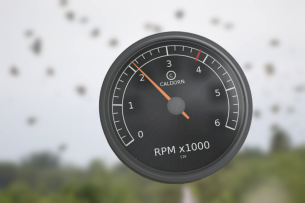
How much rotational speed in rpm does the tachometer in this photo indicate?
2100 rpm
